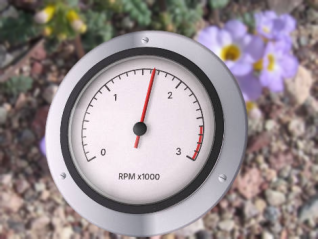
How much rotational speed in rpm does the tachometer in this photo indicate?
1650 rpm
